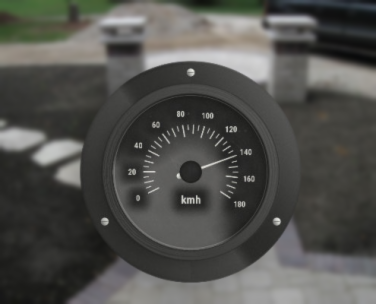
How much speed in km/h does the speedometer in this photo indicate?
140 km/h
